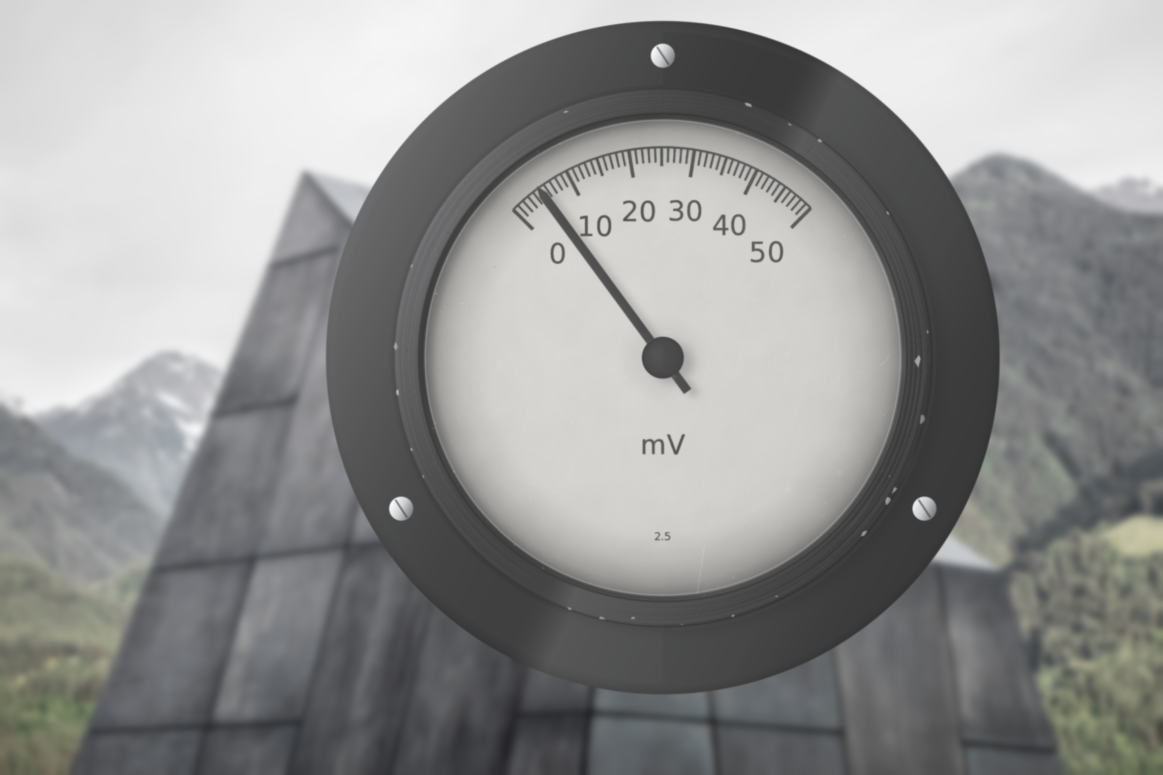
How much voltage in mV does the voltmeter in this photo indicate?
5 mV
